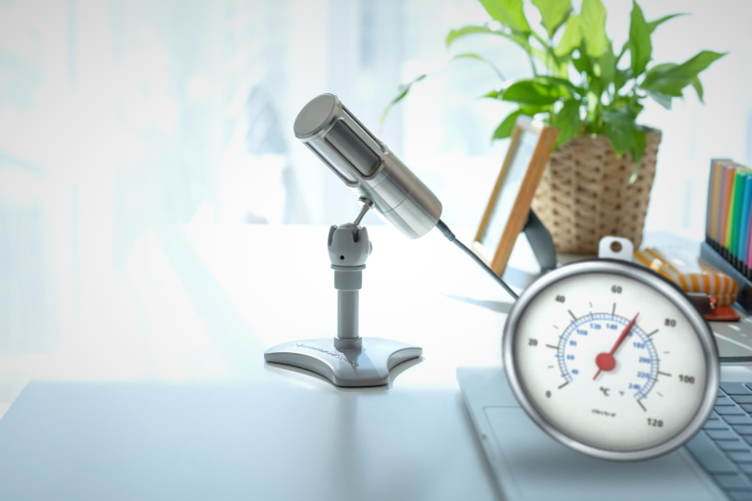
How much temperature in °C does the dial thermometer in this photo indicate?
70 °C
